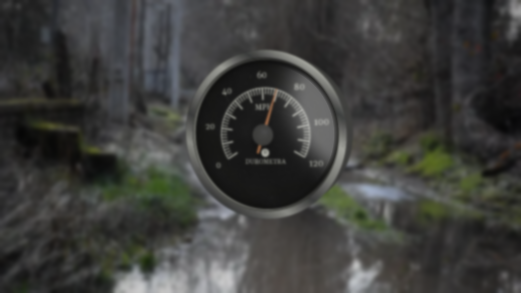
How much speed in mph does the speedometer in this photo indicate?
70 mph
